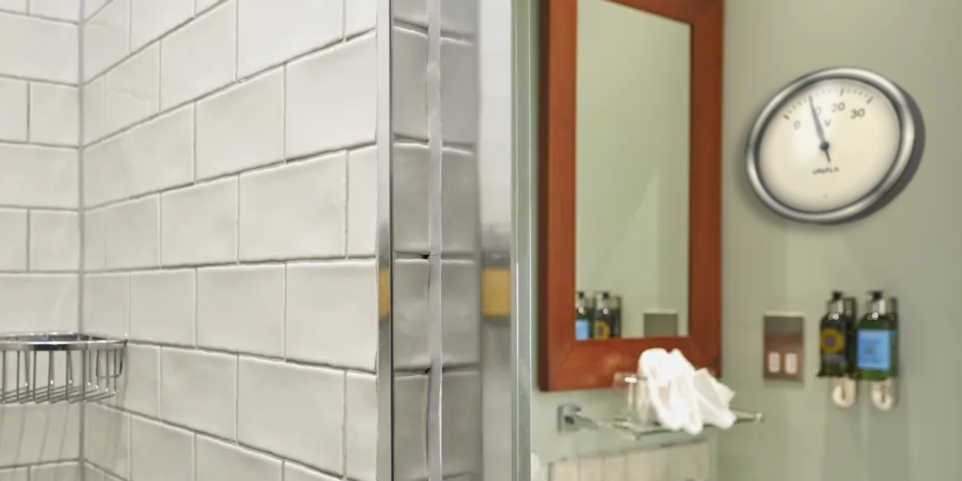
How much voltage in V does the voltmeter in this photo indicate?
10 V
